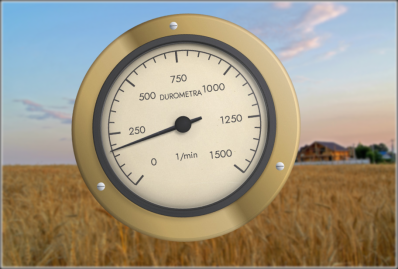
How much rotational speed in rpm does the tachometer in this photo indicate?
175 rpm
